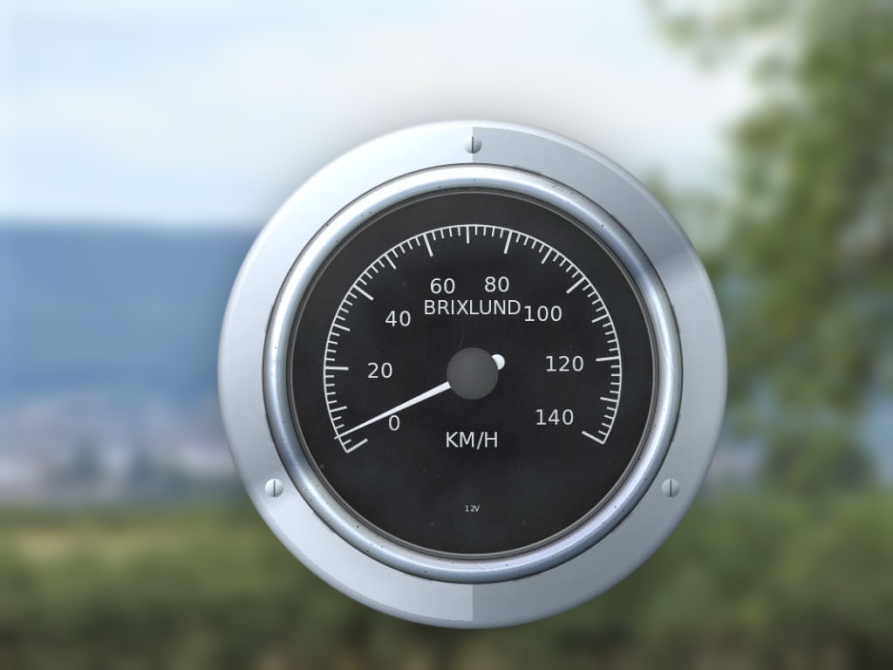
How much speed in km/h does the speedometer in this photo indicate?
4 km/h
